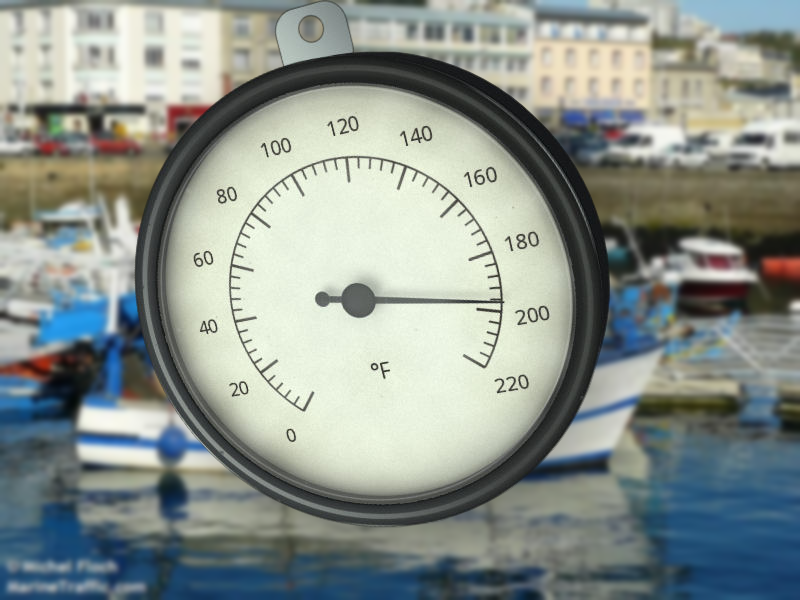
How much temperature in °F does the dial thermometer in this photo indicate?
196 °F
